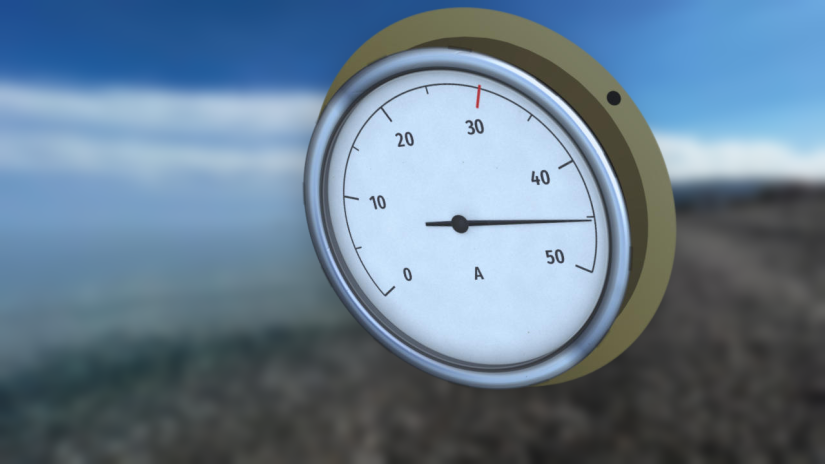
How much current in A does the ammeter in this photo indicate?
45 A
